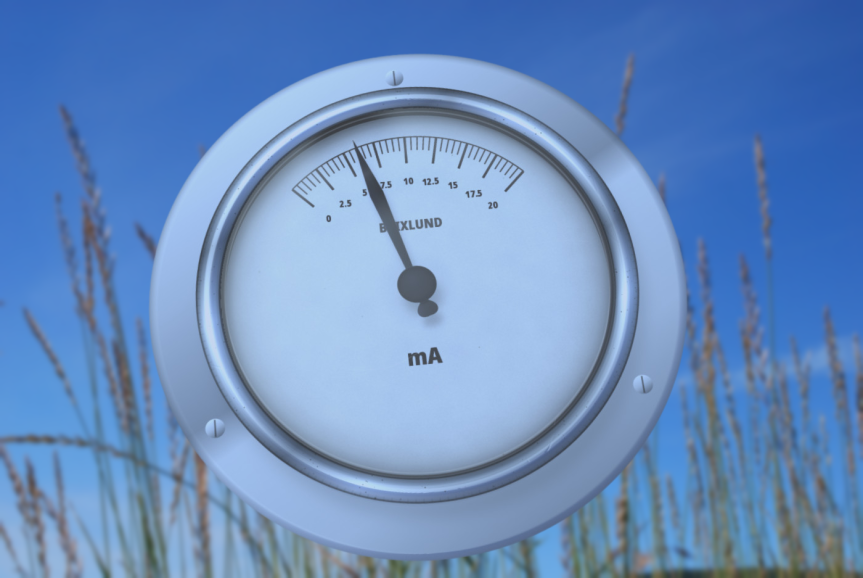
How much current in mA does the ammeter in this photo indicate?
6 mA
